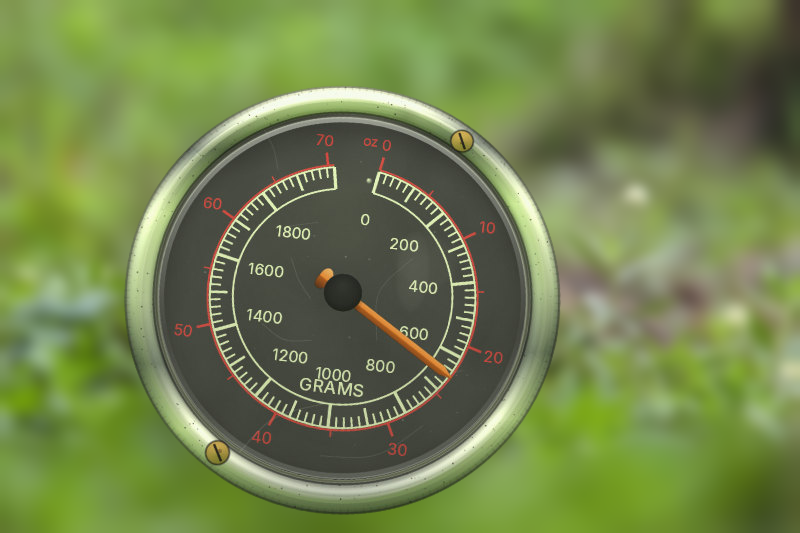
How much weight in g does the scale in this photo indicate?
660 g
